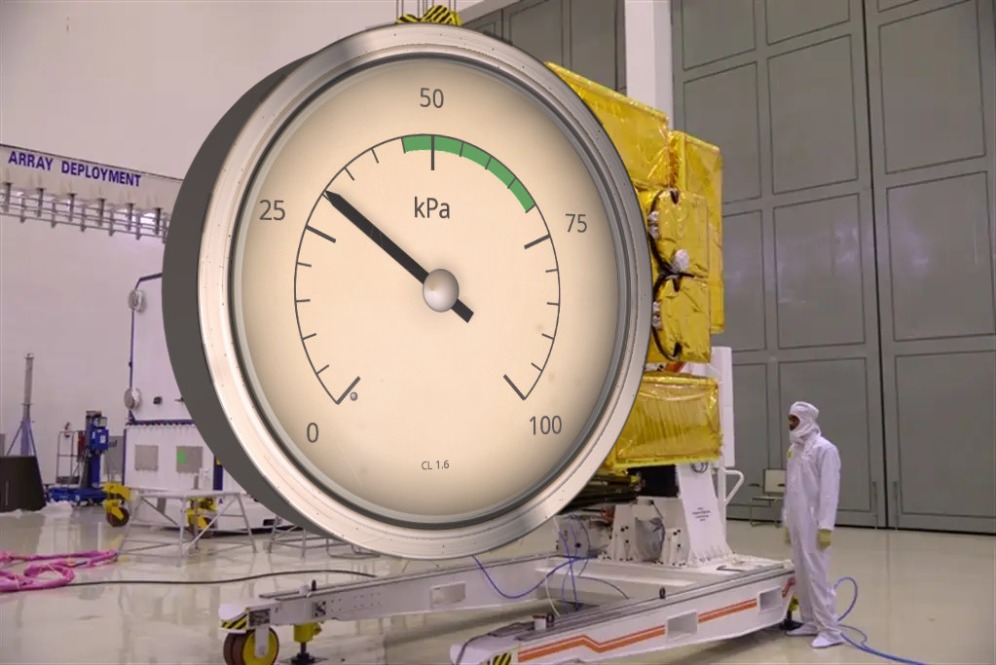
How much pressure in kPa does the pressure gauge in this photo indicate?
30 kPa
